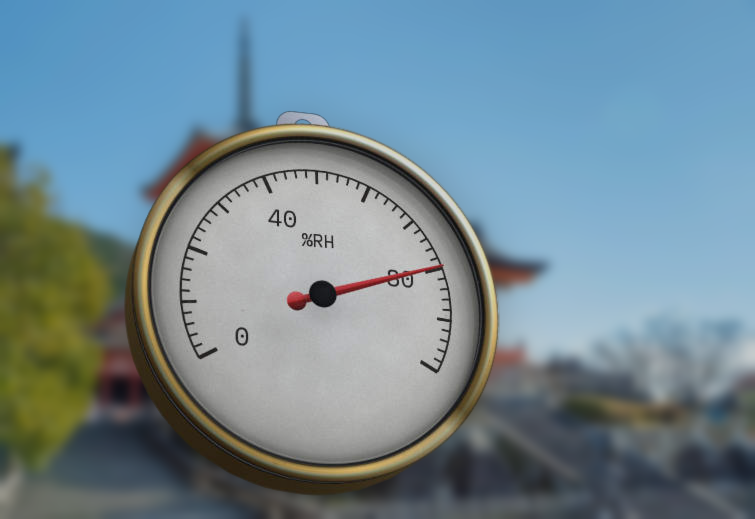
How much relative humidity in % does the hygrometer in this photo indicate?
80 %
